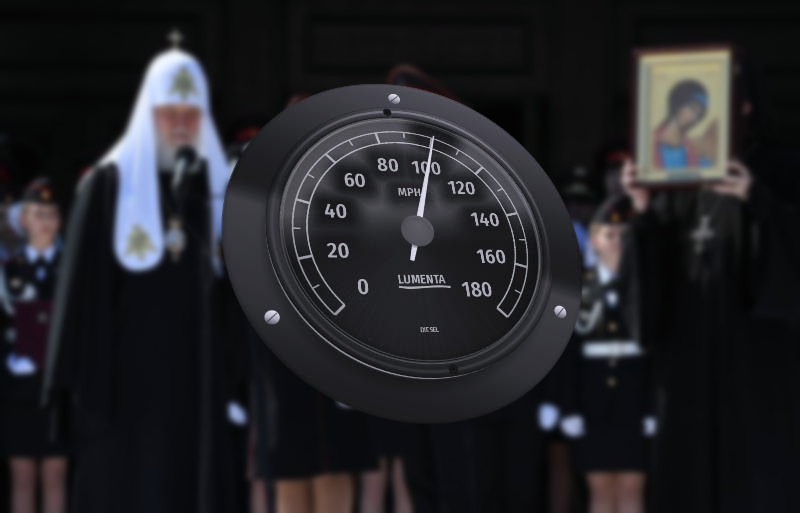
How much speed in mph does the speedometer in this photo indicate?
100 mph
